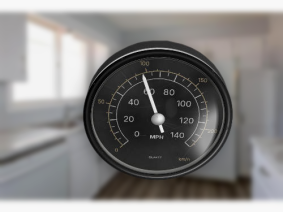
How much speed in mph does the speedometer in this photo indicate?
60 mph
